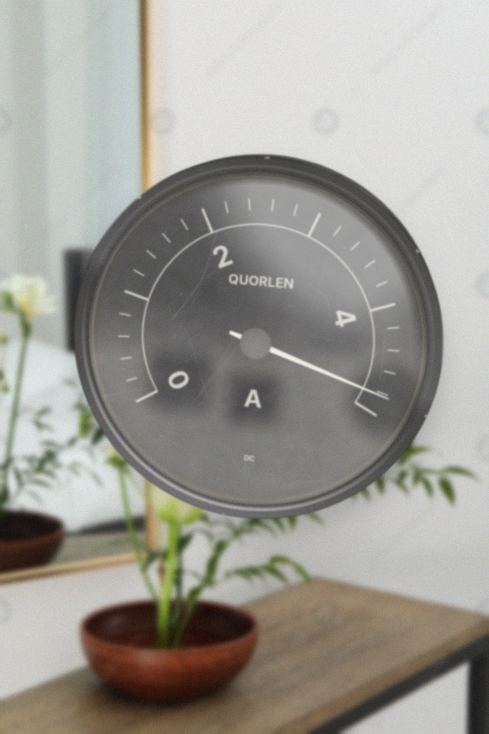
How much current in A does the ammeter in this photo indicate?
4.8 A
